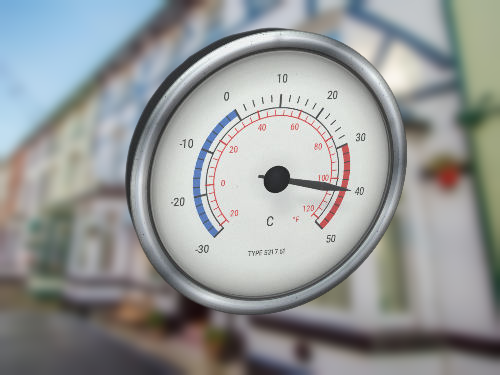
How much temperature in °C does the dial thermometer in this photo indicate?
40 °C
